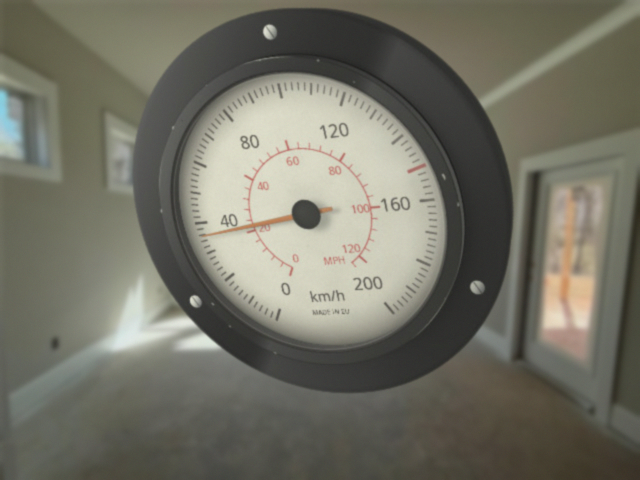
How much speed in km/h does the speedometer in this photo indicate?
36 km/h
